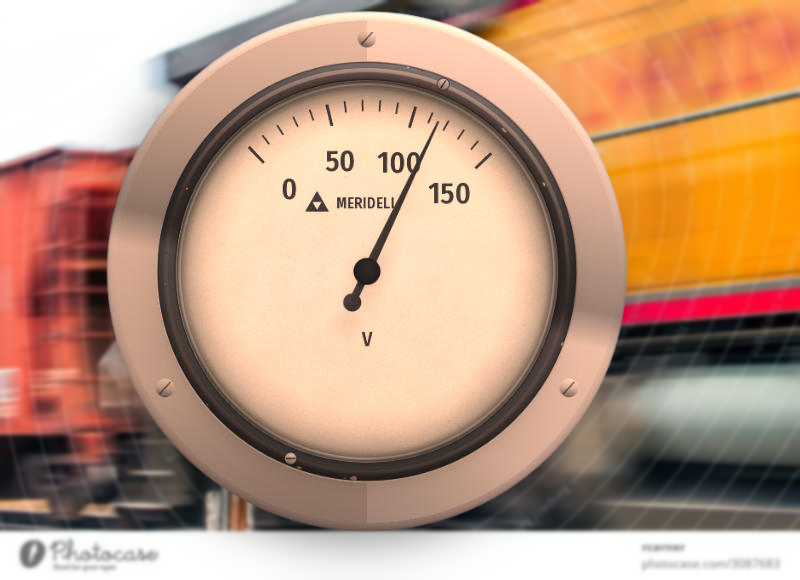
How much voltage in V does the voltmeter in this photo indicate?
115 V
